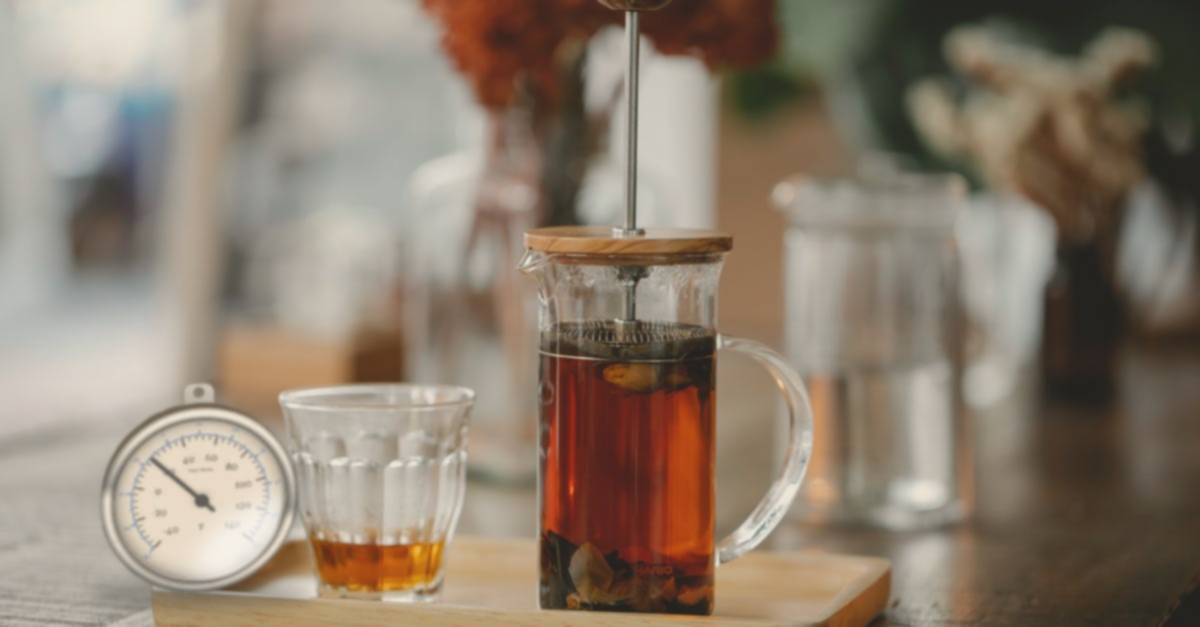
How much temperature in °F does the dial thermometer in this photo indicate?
20 °F
